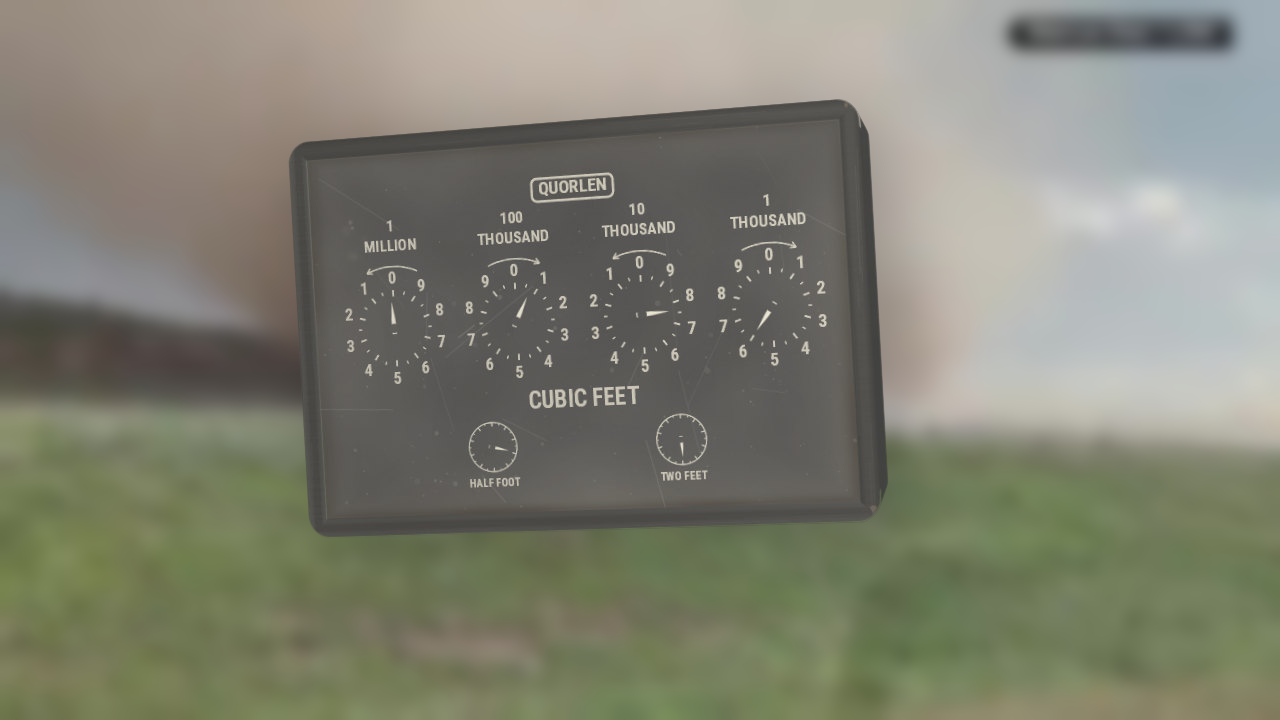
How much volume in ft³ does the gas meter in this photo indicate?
7600 ft³
